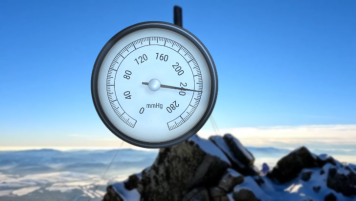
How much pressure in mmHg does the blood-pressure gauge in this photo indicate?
240 mmHg
